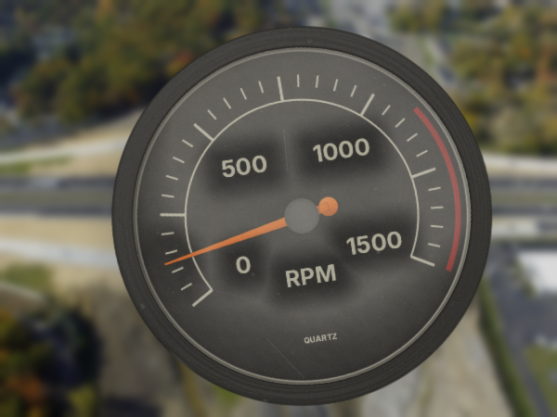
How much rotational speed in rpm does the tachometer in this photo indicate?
125 rpm
